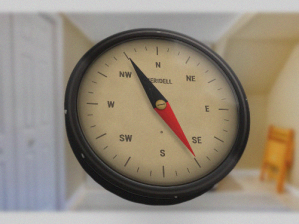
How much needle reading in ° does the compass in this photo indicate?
150 °
